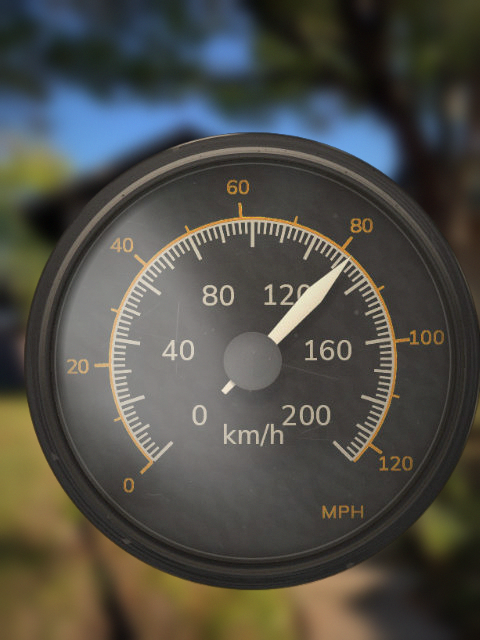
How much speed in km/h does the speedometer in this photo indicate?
132 km/h
